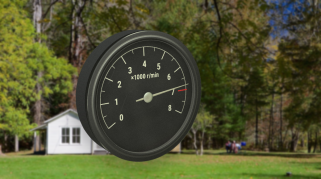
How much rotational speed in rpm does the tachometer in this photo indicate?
6750 rpm
